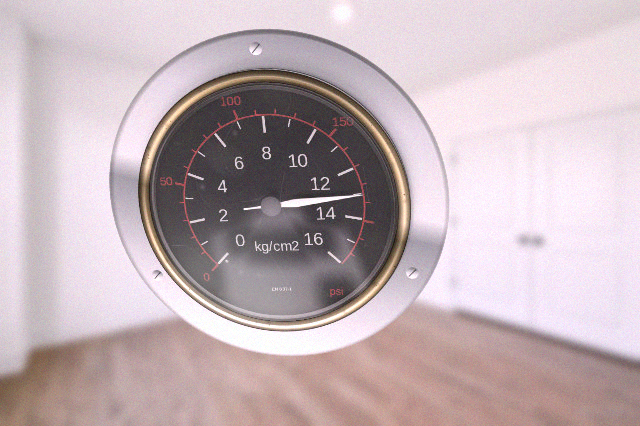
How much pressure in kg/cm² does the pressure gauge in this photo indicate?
13 kg/cm²
